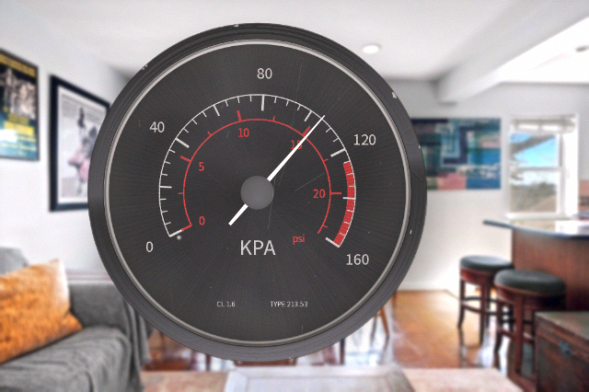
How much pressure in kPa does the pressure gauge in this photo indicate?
105 kPa
